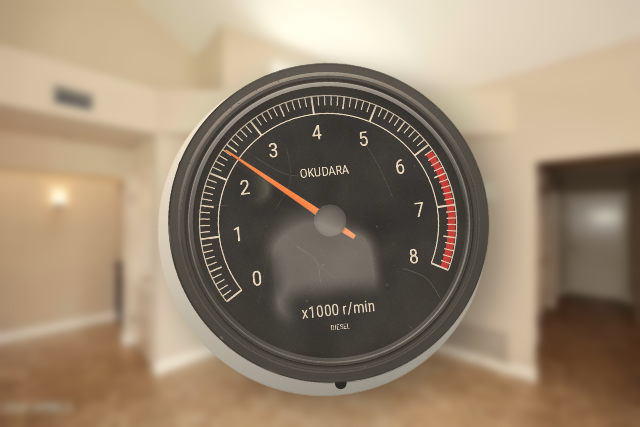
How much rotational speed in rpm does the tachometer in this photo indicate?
2400 rpm
